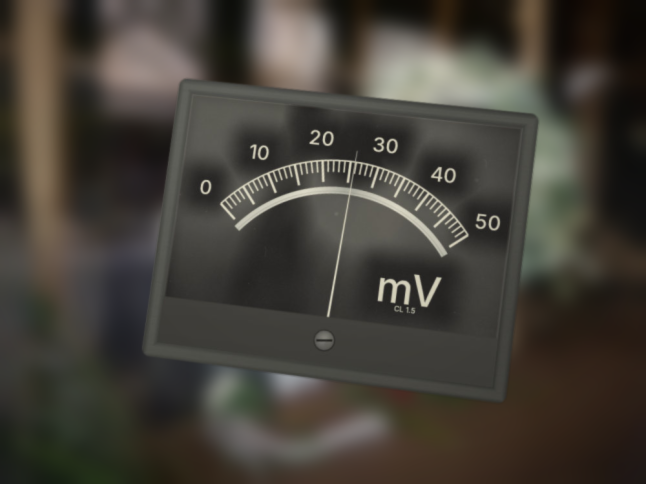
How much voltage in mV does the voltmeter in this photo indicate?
26 mV
